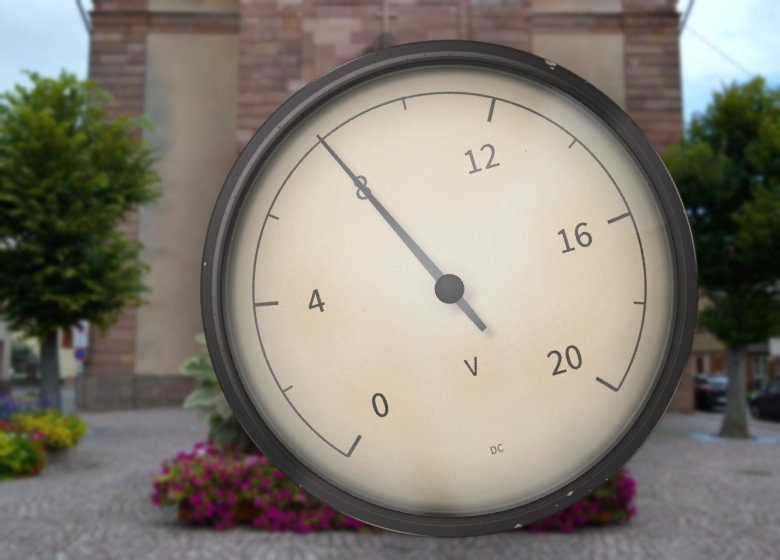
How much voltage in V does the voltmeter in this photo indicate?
8 V
